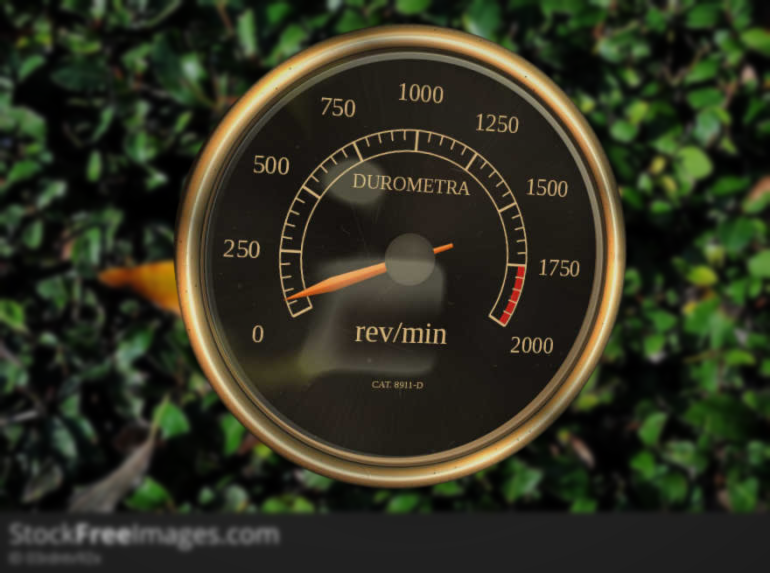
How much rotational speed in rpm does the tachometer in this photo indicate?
75 rpm
